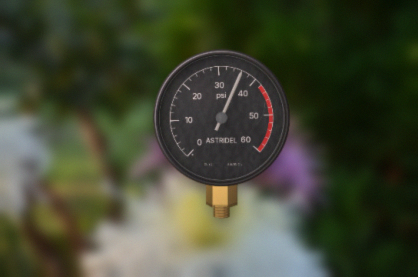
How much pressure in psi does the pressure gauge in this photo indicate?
36 psi
